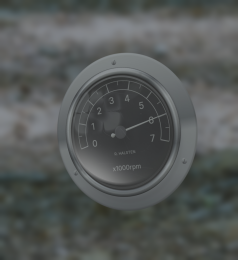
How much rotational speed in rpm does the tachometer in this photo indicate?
6000 rpm
